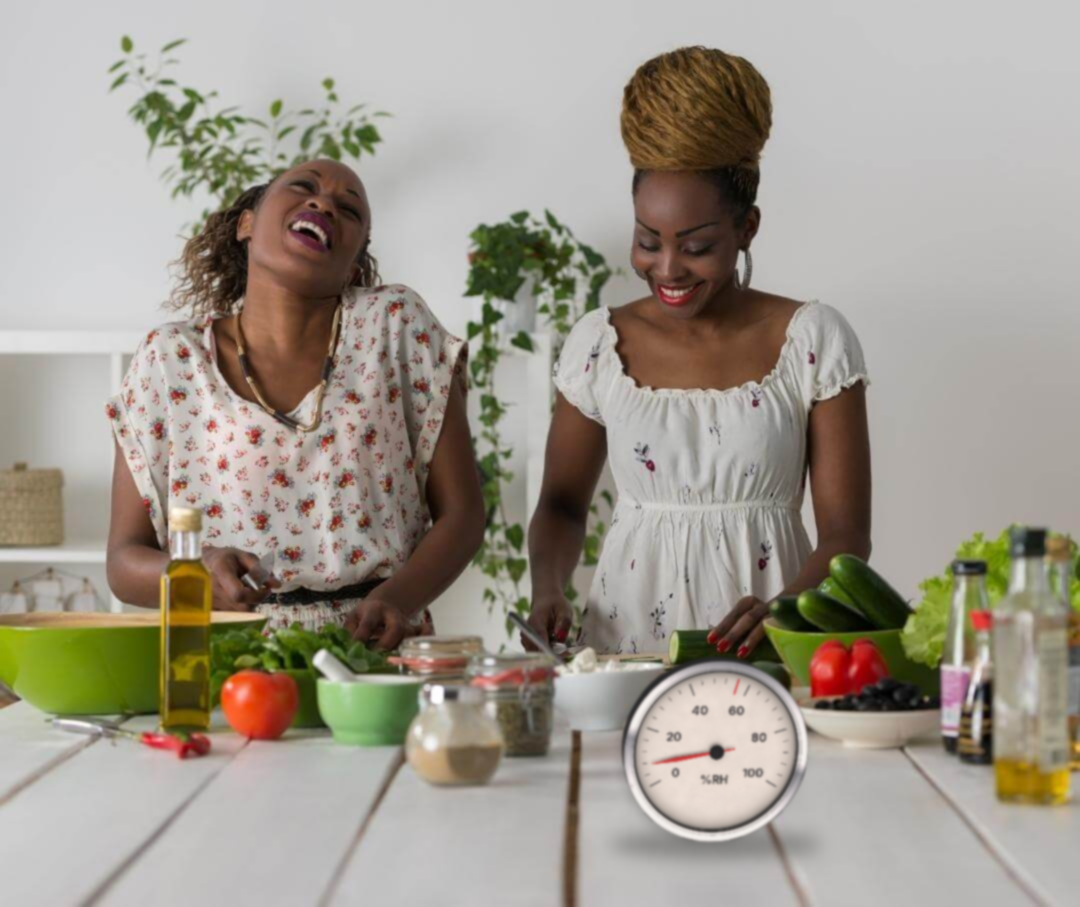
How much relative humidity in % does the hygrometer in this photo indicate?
8 %
